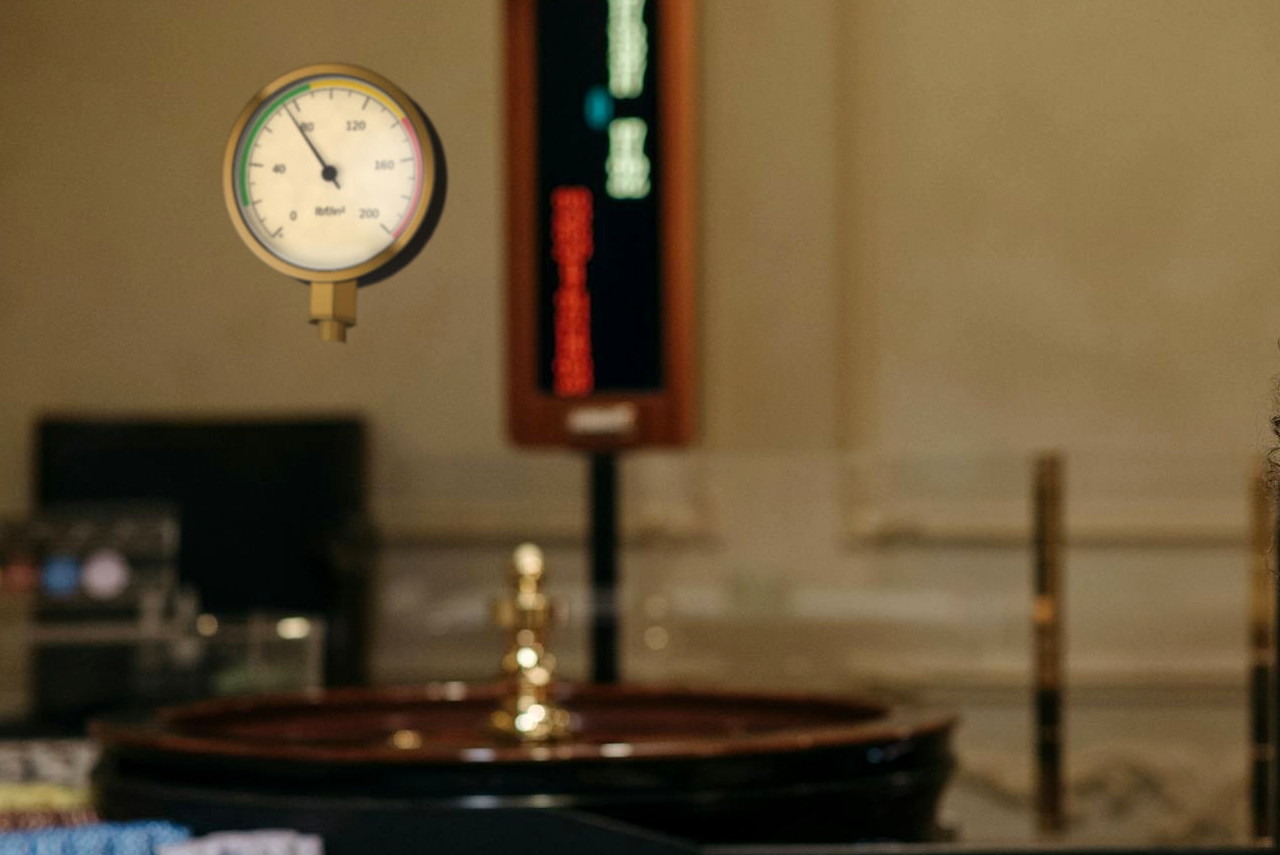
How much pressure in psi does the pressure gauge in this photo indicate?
75 psi
